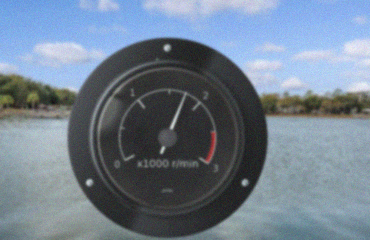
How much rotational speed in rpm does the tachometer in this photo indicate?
1750 rpm
